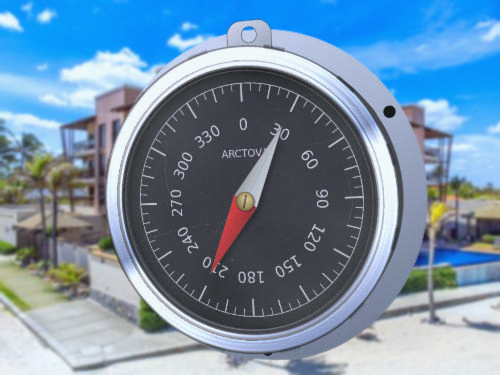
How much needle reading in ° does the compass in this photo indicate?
210 °
